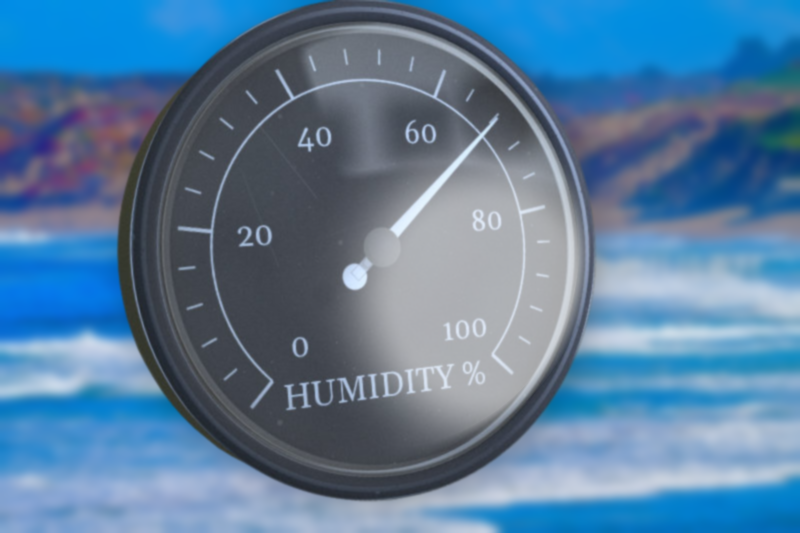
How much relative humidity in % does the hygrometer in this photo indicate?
68 %
